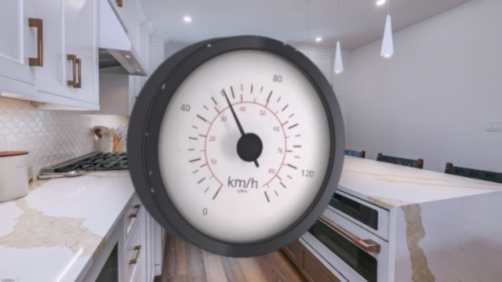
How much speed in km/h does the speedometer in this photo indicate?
55 km/h
